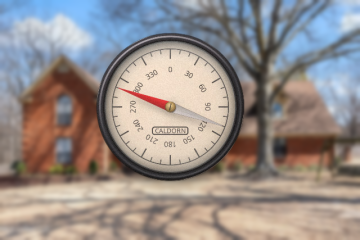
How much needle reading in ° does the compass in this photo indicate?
290 °
